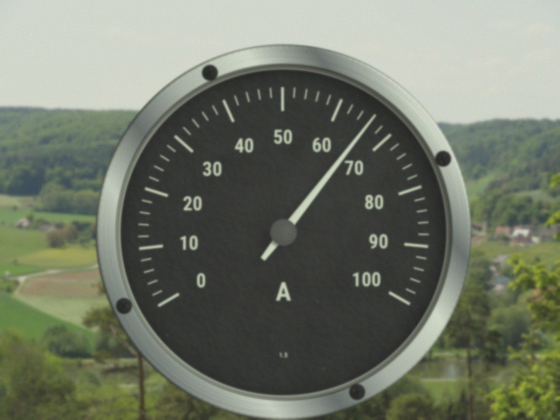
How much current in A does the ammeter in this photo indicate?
66 A
